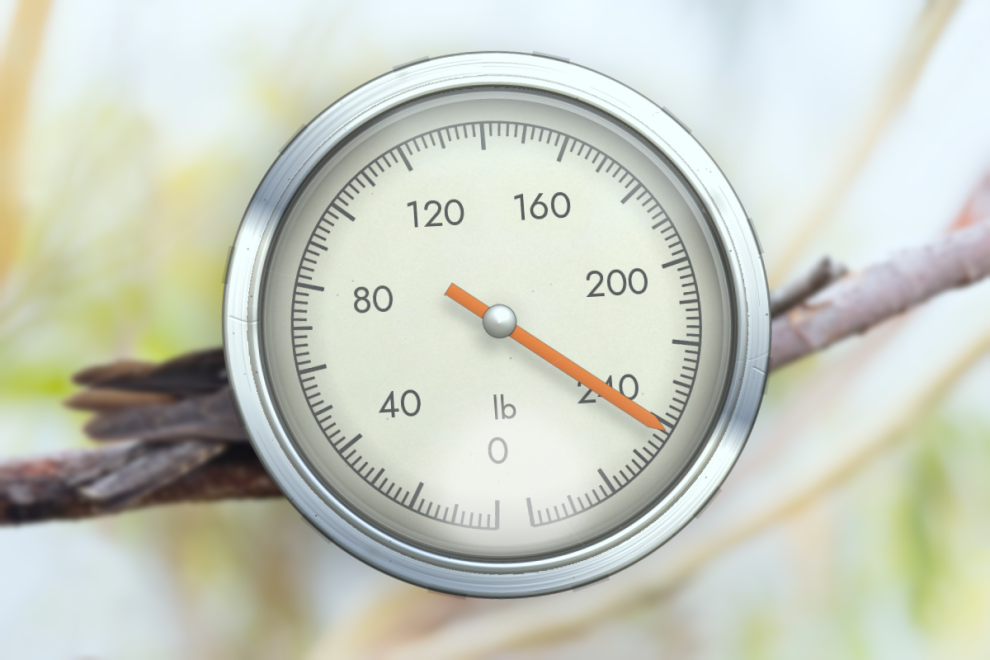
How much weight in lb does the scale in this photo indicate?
242 lb
